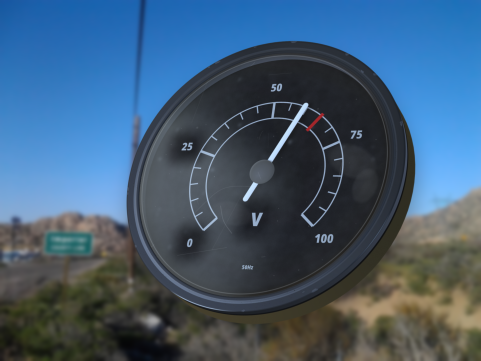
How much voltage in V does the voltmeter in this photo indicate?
60 V
